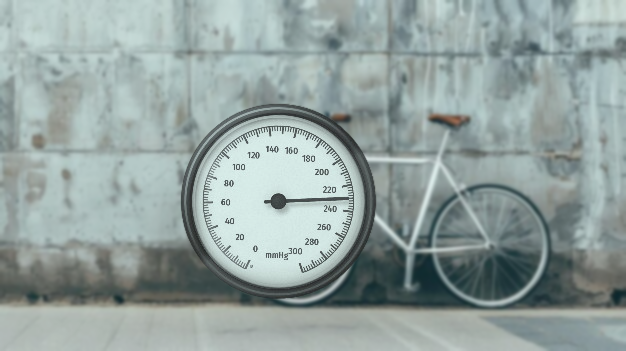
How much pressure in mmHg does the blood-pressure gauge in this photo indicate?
230 mmHg
